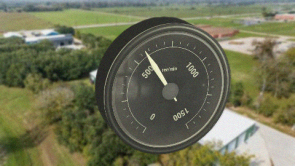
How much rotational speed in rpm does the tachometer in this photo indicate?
575 rpm
